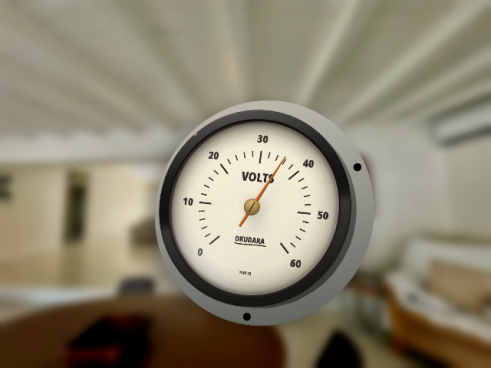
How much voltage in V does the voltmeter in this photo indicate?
36 V
